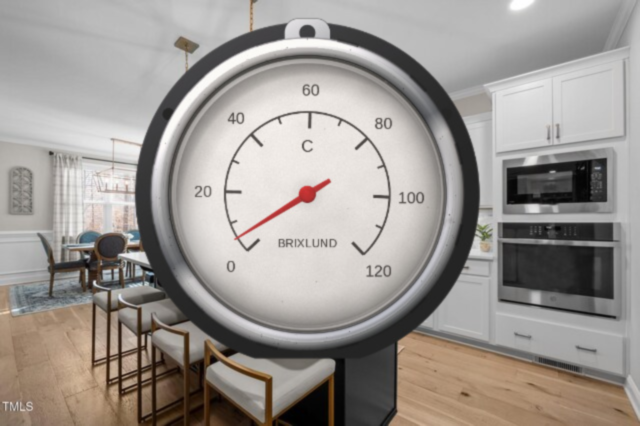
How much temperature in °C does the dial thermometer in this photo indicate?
5 °C
